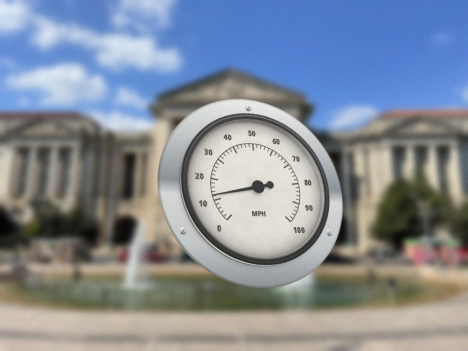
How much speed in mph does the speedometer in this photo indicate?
12 mph
